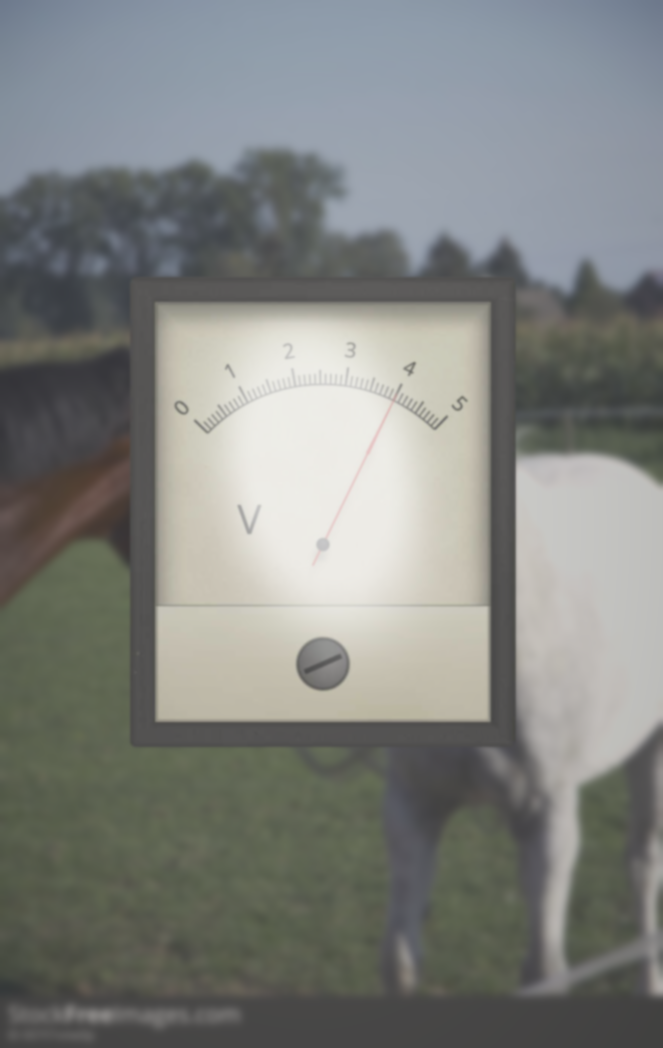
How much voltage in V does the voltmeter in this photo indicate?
4 V
